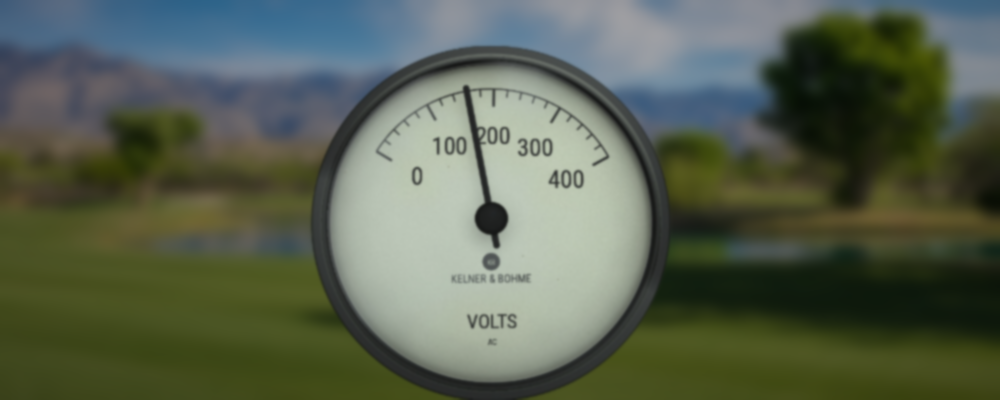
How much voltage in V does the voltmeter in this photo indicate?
160 V
